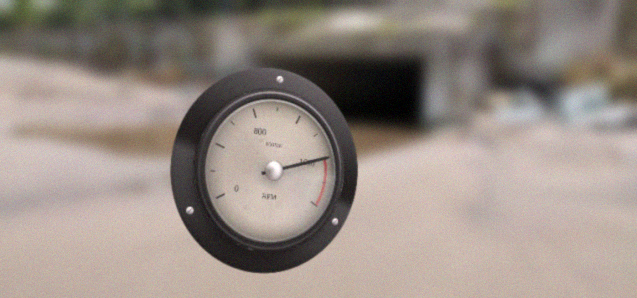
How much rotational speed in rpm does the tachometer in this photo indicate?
1600 rpm
